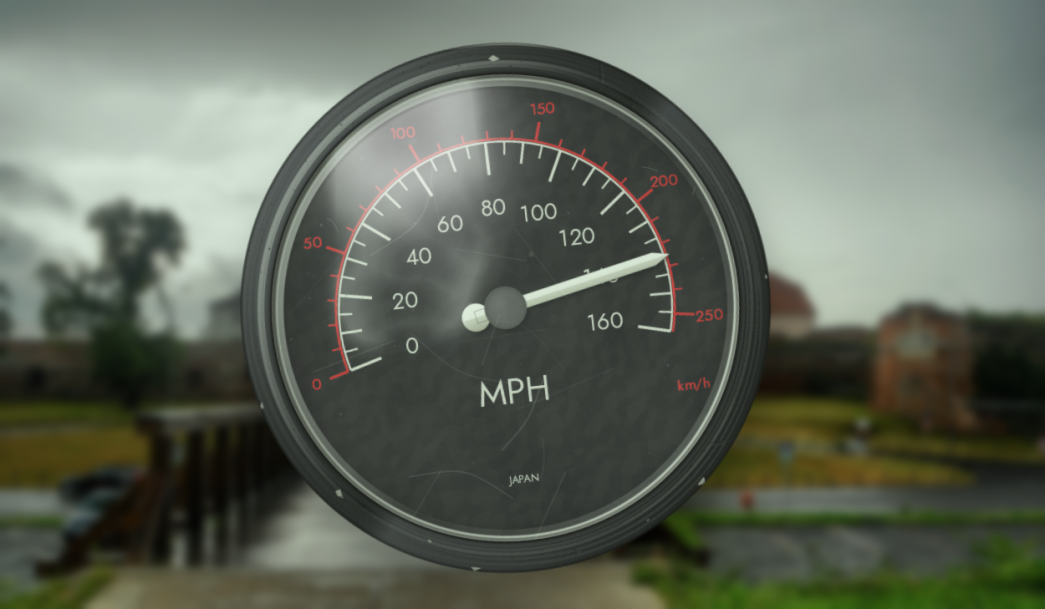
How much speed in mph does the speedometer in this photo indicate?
140 mph
